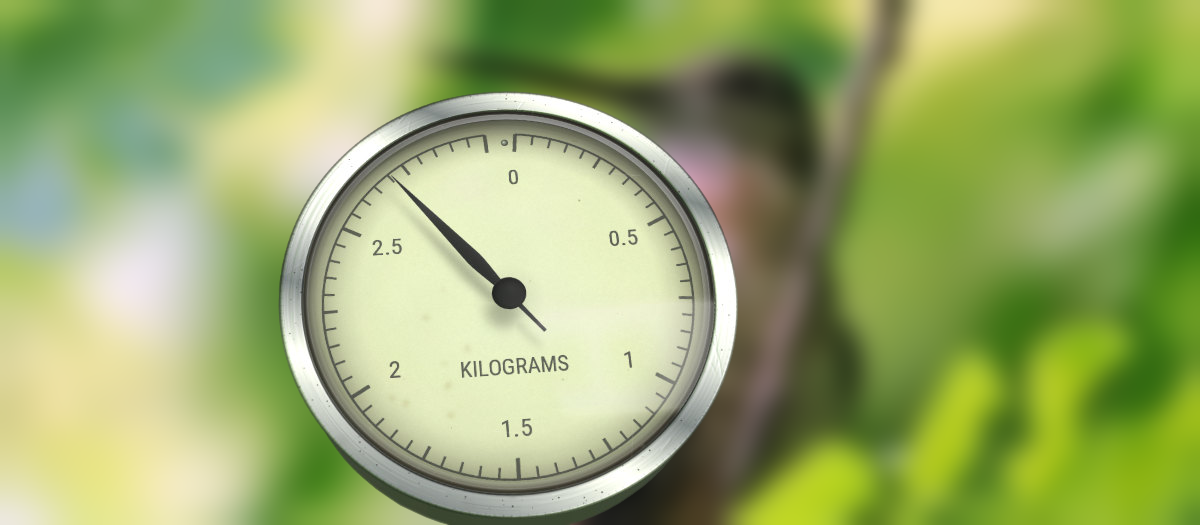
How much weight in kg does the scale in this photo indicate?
2.7 kg
